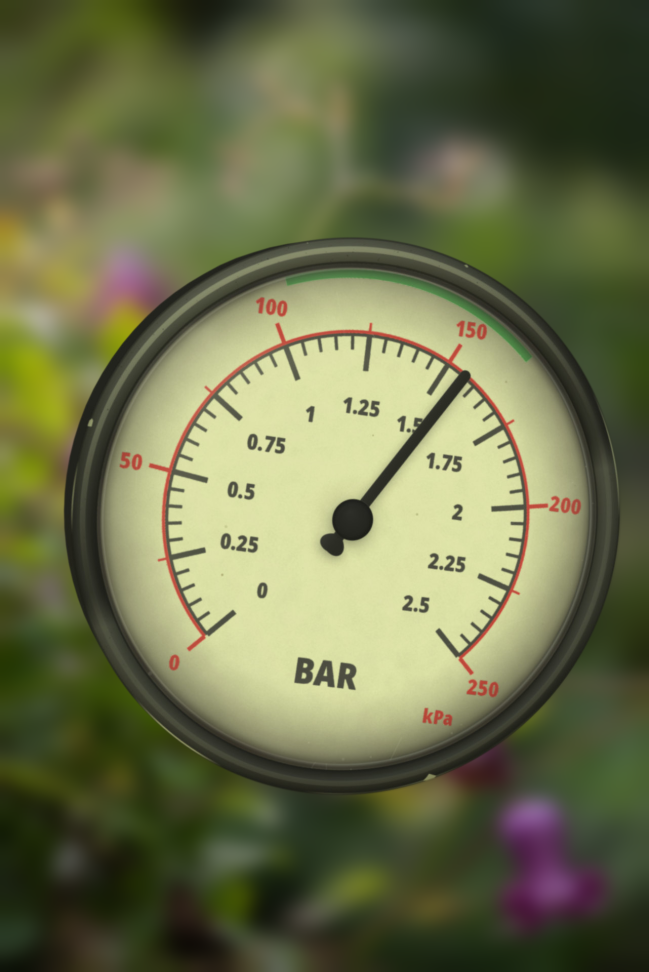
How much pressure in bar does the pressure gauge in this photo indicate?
1.55 bar
